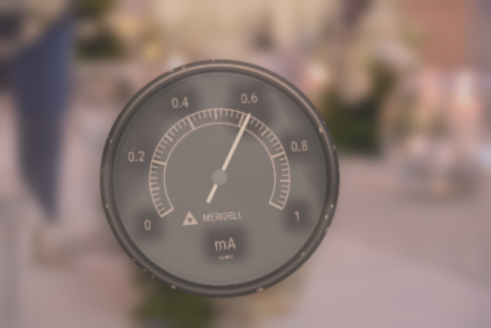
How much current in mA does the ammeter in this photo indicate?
0.62 mA
